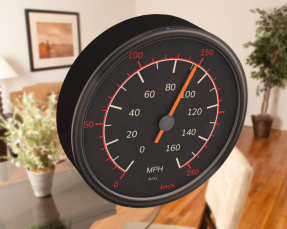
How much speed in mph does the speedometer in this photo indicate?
90 mph
